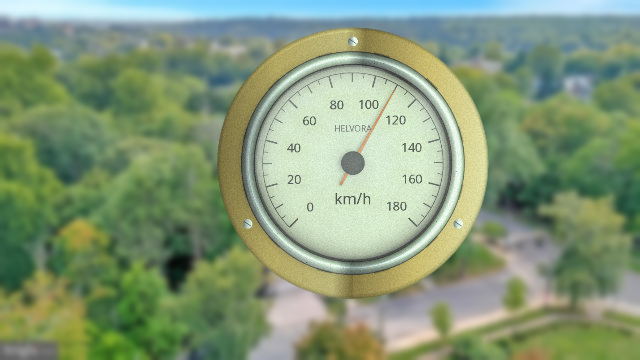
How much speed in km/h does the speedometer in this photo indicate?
110 km/h
